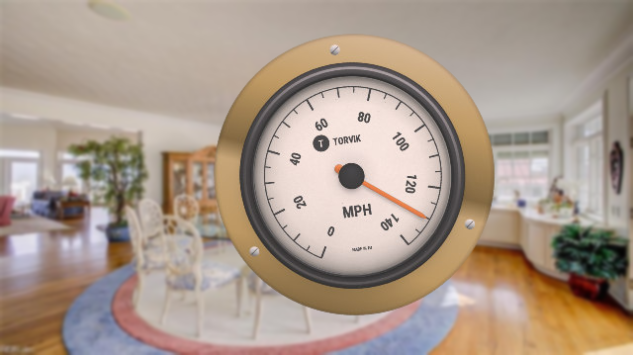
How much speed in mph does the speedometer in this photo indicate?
130 mph
